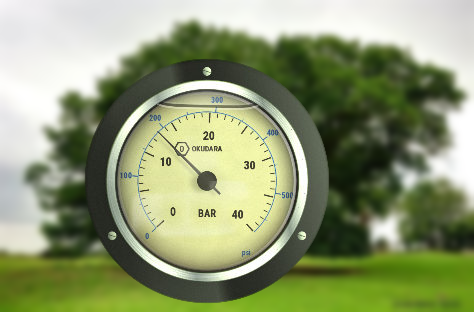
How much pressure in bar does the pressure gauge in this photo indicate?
13 bar
